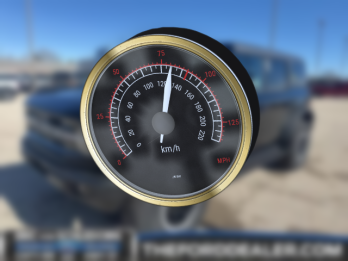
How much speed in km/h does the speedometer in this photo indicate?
130 km/h
